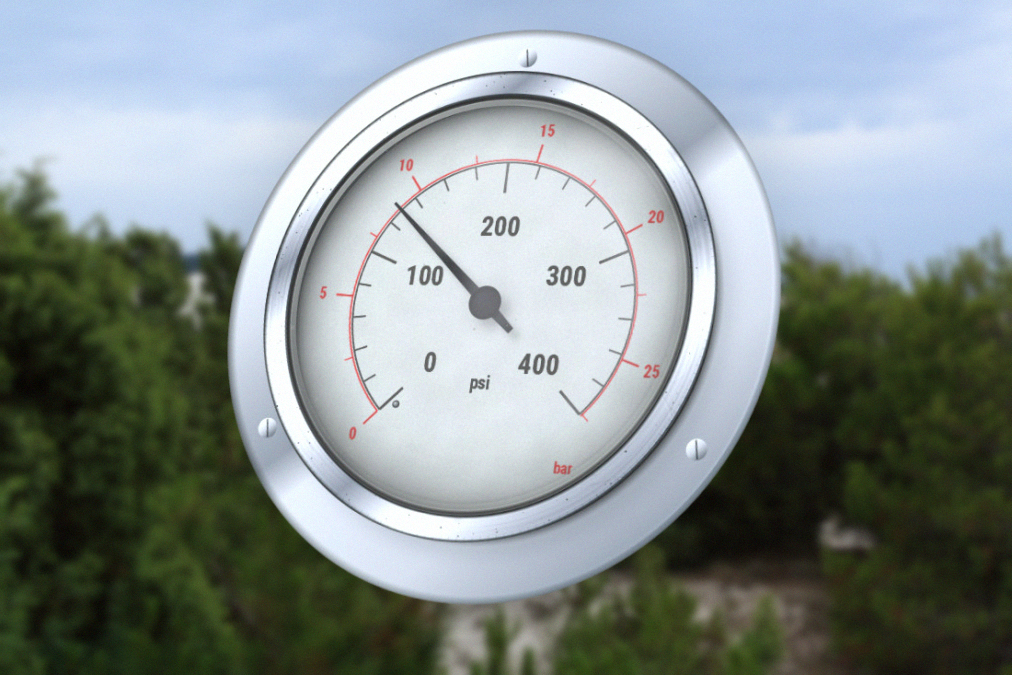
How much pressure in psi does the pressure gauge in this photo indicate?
130 psi
